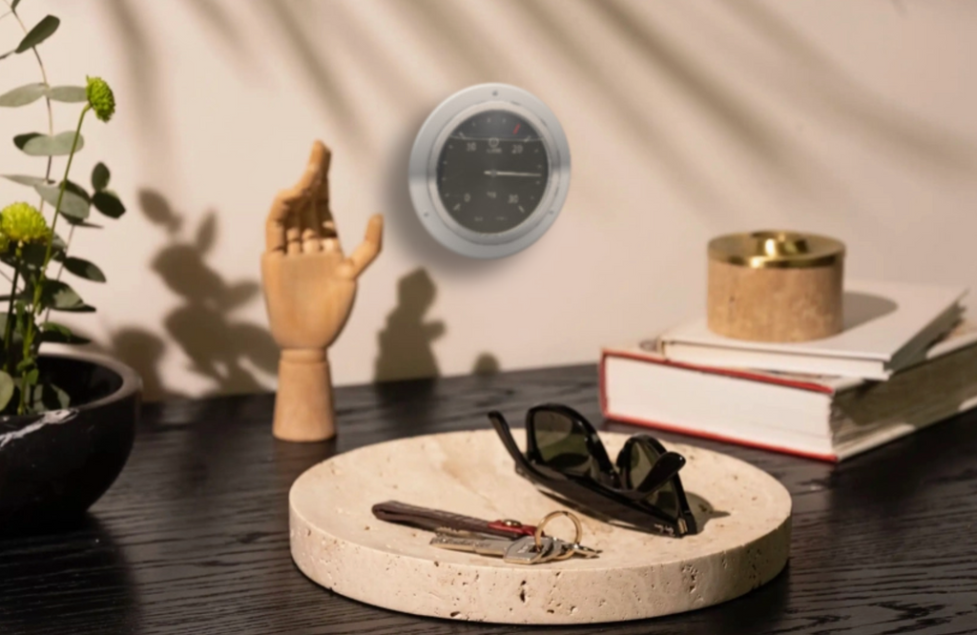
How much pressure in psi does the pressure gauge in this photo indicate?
25 psi
